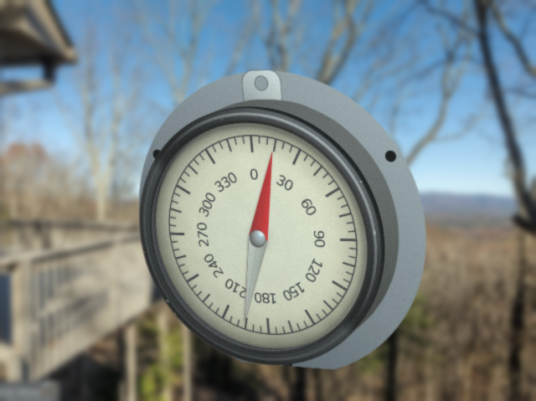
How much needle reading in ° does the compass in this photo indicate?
15 °
